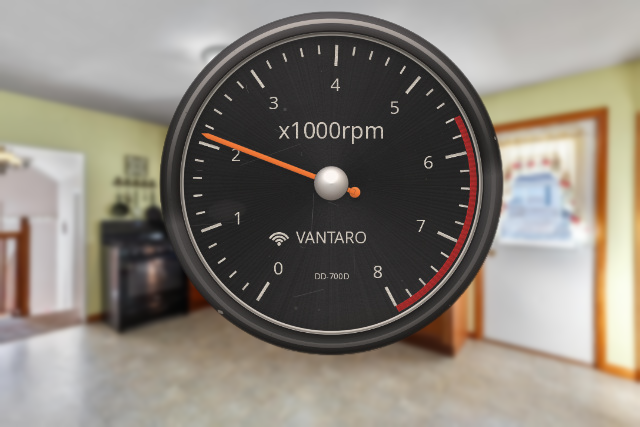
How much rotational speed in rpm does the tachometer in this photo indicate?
2100 rpm
